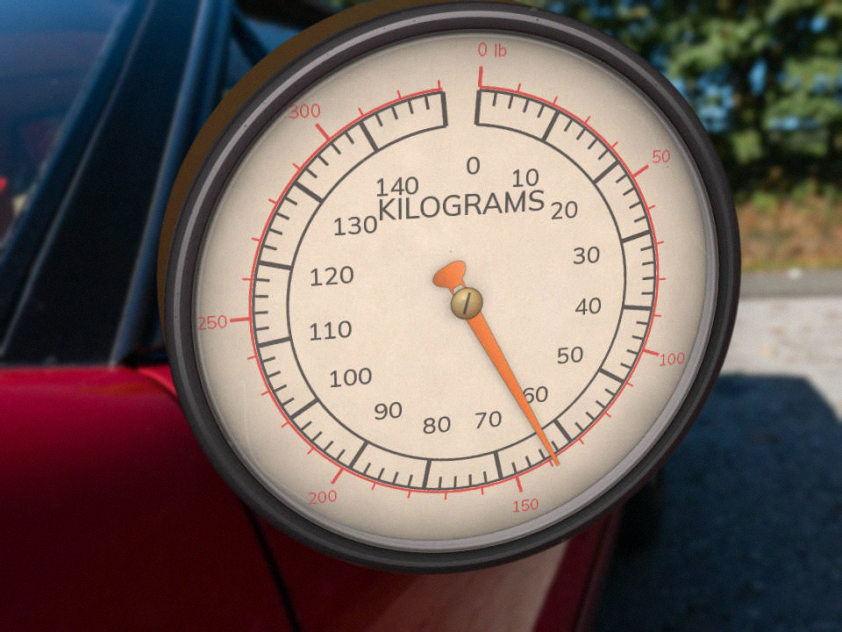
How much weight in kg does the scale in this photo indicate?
63 kg
